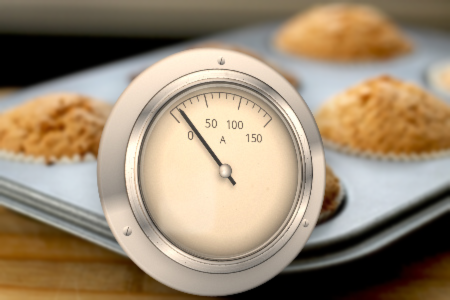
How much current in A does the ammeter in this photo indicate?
10 A
